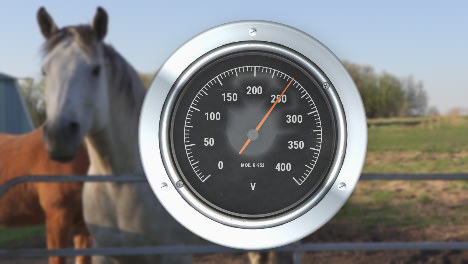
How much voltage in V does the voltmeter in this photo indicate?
250 V
